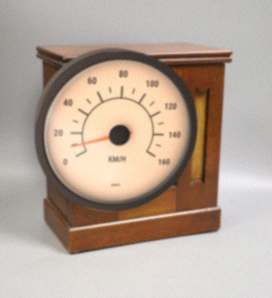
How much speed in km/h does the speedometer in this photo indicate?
10 km/h
